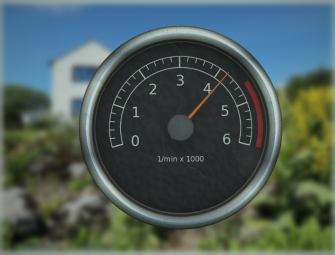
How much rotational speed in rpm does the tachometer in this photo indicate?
4200 rpm
